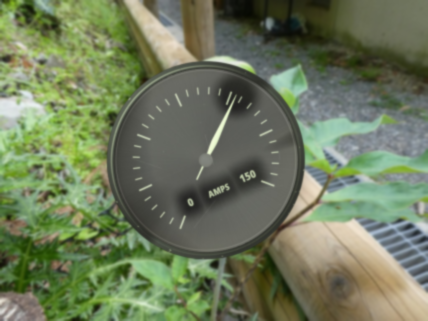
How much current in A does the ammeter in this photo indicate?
102.5 A
